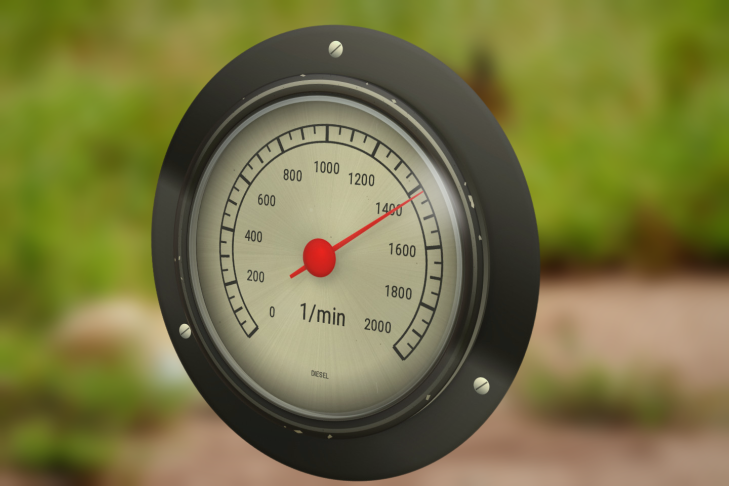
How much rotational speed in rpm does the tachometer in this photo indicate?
1425 rpm
